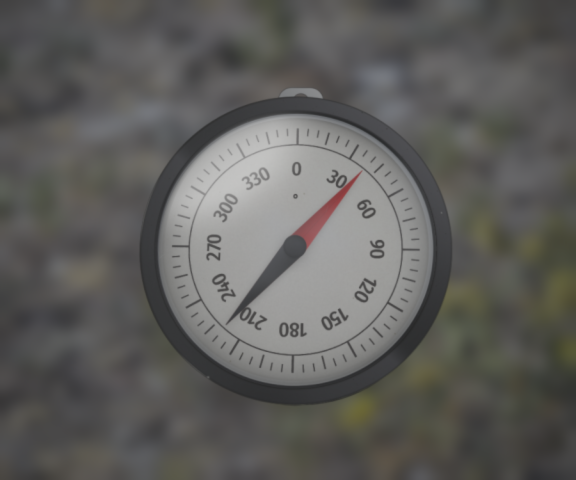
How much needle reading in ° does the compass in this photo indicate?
40 °
